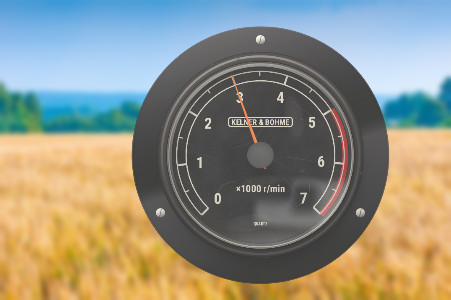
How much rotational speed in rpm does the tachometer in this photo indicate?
3000 rpm
